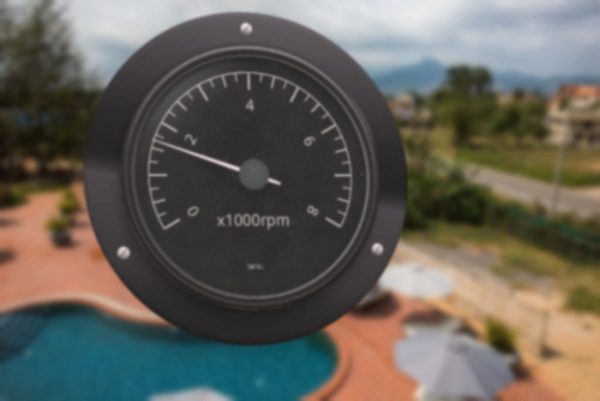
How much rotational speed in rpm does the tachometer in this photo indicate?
1625 rpm
